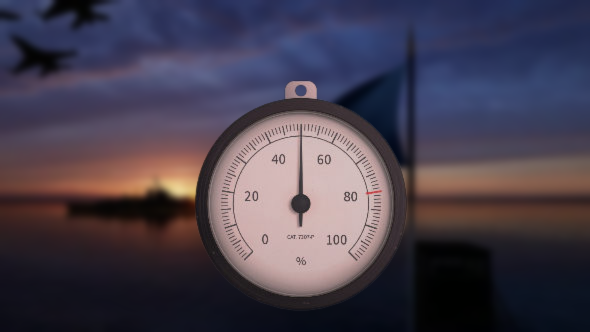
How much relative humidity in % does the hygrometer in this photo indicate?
50 %
